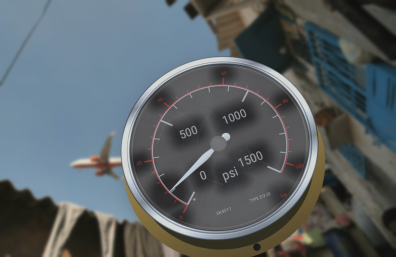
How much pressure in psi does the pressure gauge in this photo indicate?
100 psi
